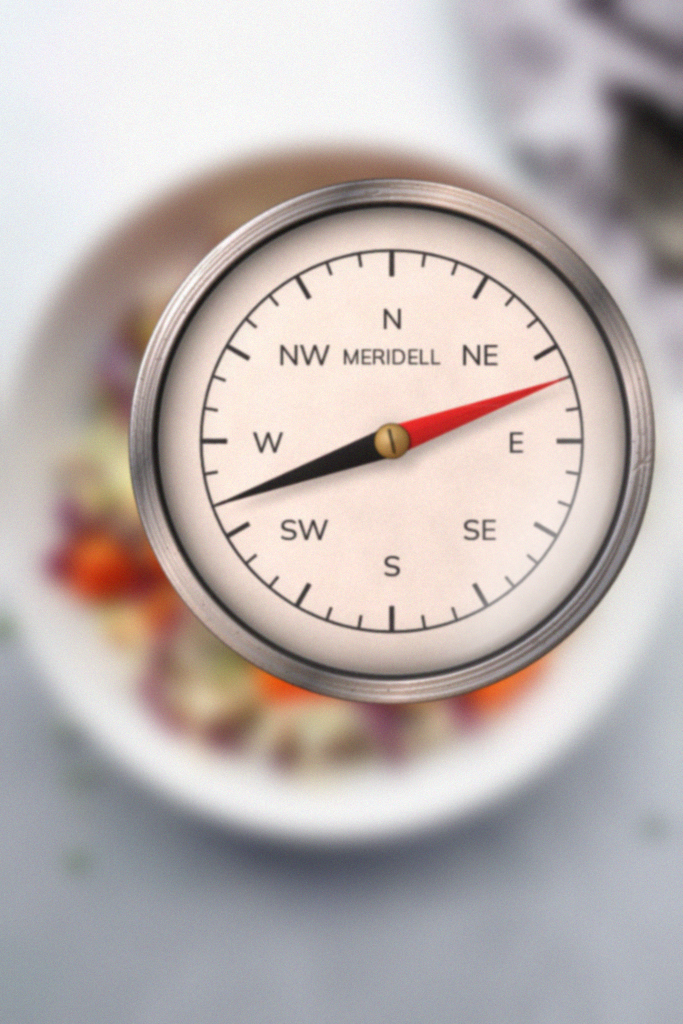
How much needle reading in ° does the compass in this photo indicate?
70 °
